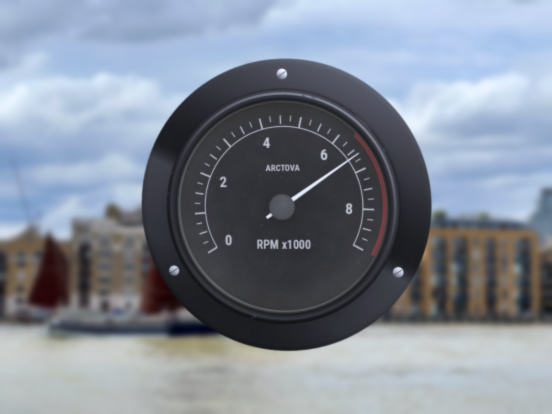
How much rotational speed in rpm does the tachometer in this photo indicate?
6625 rpm
